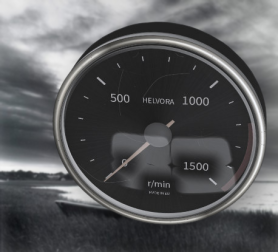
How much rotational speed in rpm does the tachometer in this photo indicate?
0 rpm
